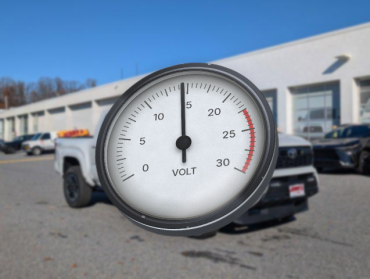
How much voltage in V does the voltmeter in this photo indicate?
14.5 V
